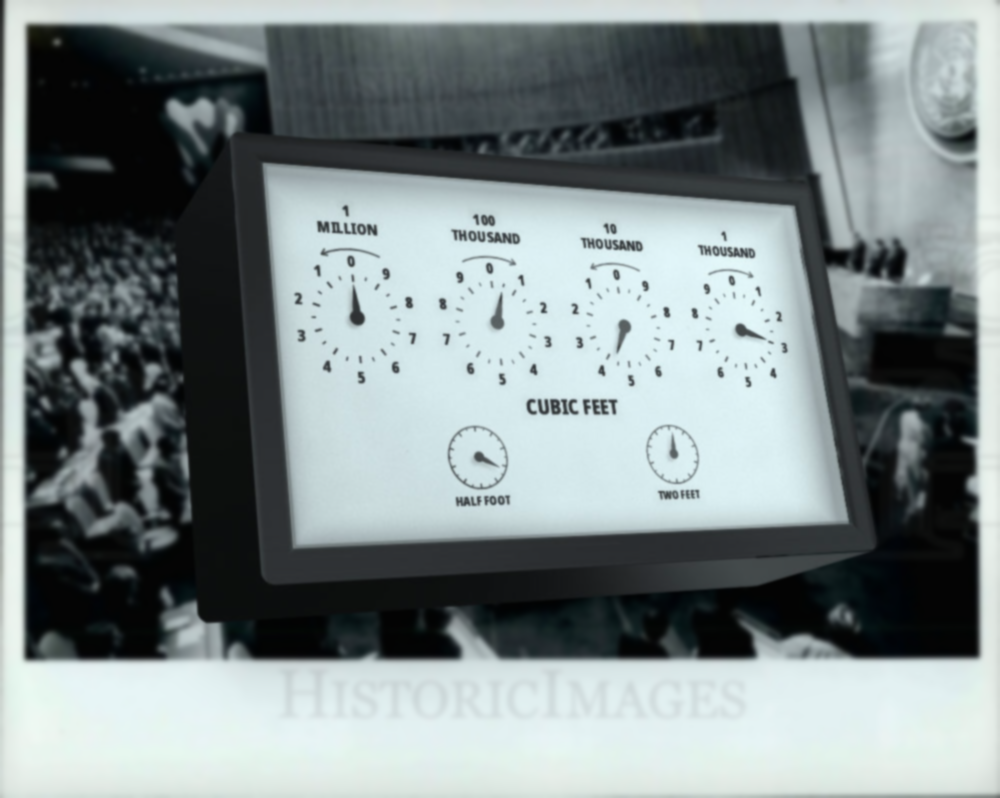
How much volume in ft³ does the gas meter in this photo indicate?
4300 ft³
